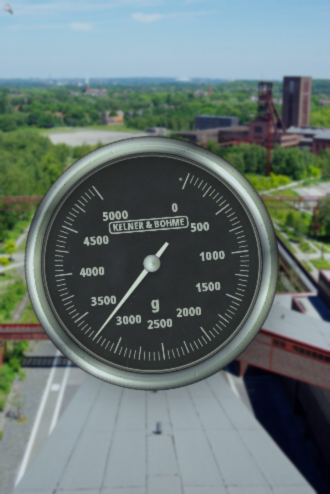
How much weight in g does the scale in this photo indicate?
3250 g
